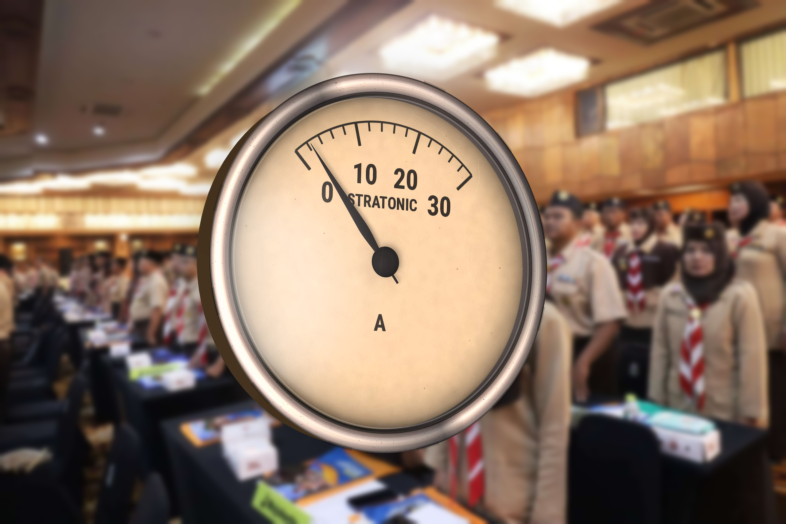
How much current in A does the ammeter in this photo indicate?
2 A
